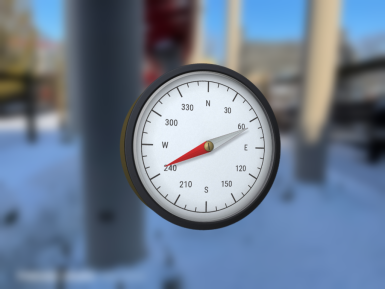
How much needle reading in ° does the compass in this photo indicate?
245 °
